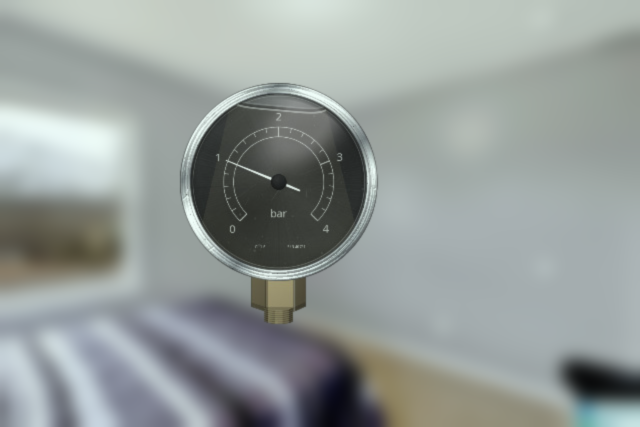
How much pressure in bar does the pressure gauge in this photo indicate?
1 bar
